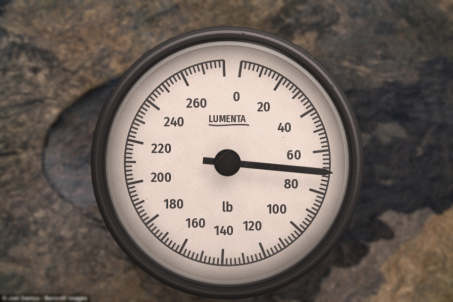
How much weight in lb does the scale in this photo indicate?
70 lb
